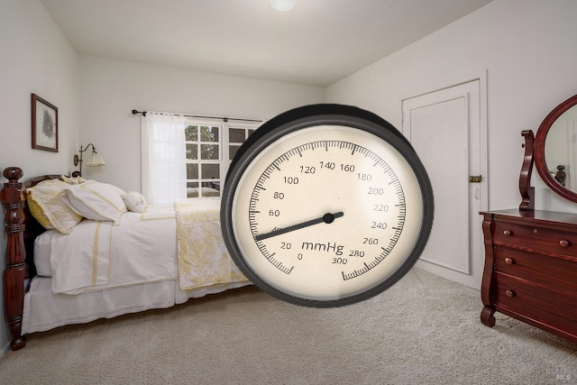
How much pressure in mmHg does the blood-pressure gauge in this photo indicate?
40 mmHg
